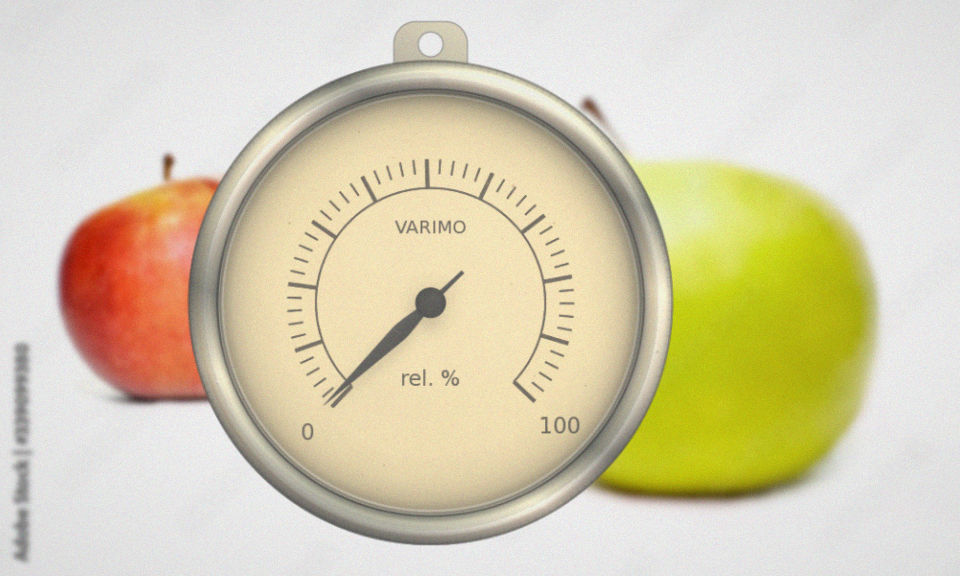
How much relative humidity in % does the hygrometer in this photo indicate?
1 %
